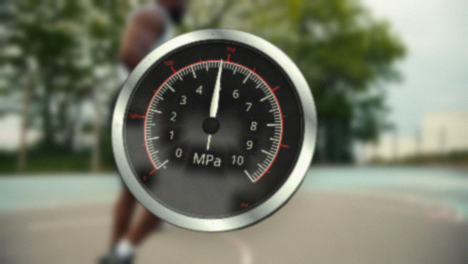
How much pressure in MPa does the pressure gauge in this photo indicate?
5 MPa
